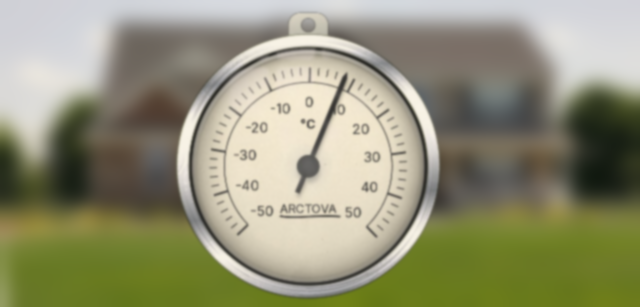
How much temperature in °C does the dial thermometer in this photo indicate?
8 °C
